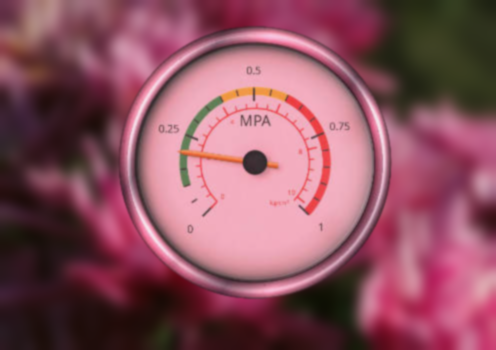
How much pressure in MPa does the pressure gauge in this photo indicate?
0.2 MPa
